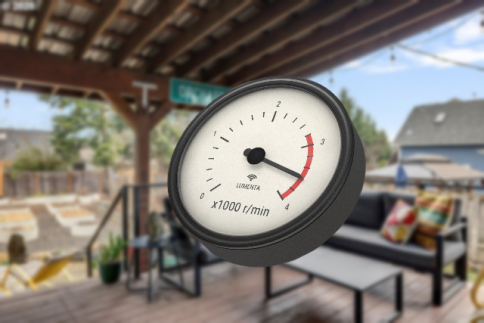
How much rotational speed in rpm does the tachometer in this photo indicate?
3600 rpm
